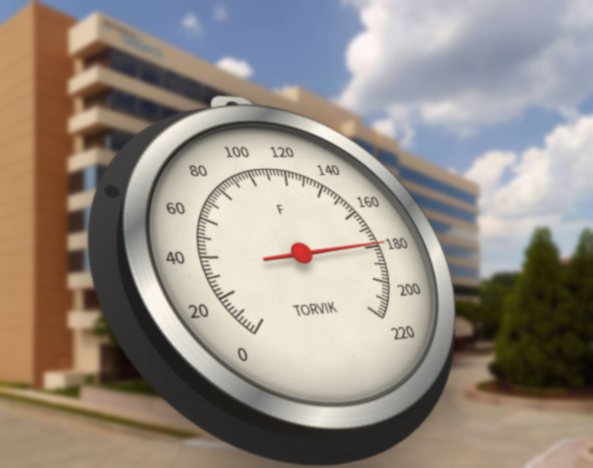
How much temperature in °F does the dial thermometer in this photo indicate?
180 °F
